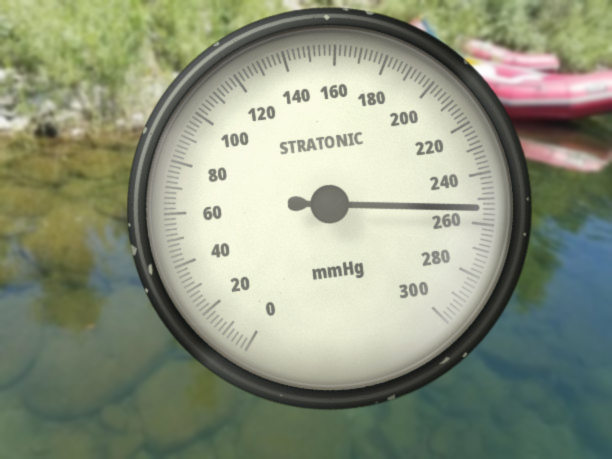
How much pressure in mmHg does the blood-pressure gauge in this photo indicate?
254 mmHg
